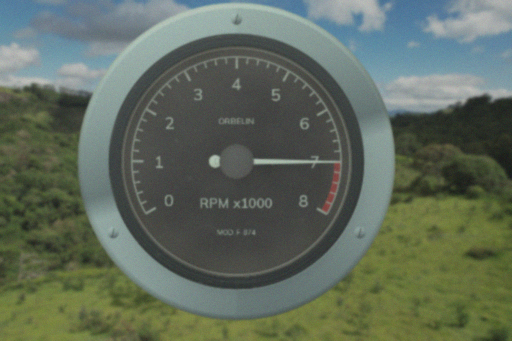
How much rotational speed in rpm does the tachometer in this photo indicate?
7000 rpm
